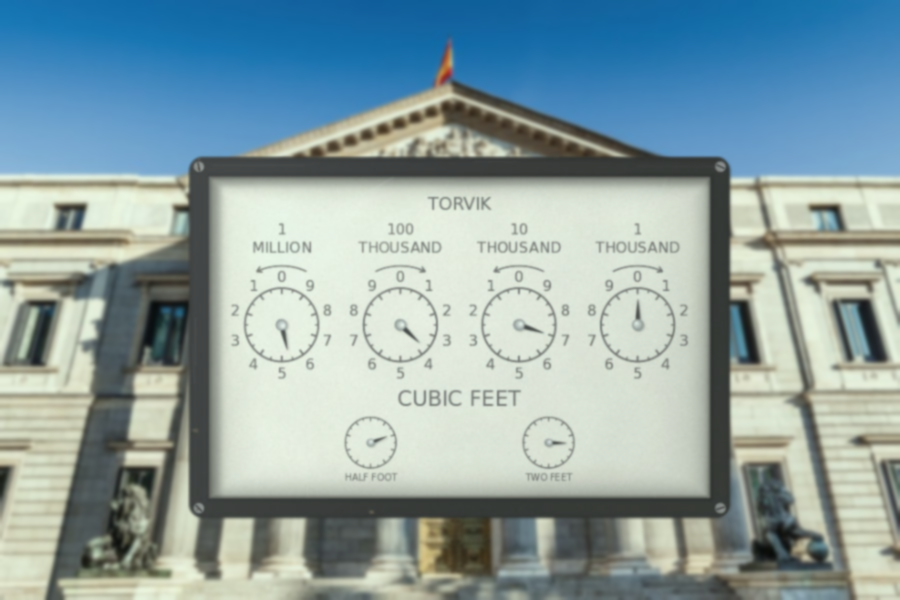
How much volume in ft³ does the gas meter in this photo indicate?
537000 ft³
